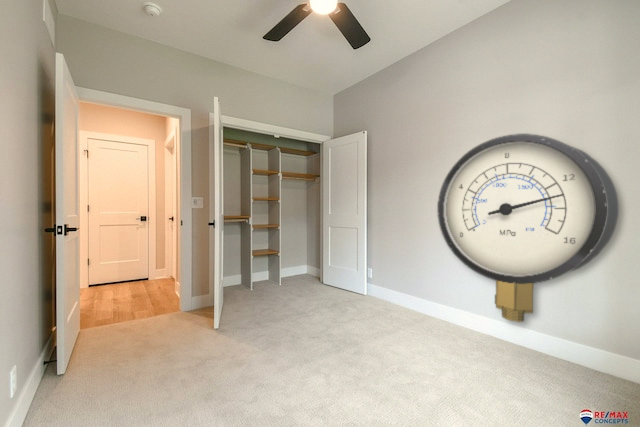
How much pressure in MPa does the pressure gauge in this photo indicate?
13 MPa
